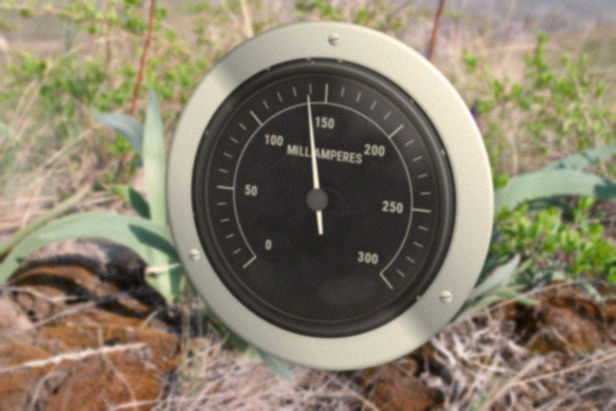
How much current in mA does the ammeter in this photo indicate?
140 mA
